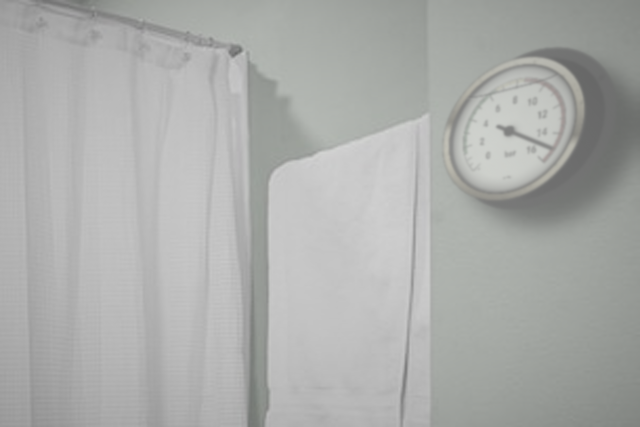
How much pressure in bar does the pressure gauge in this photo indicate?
15 bar
